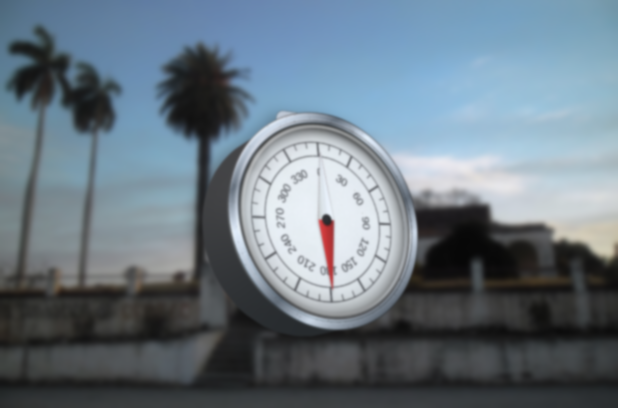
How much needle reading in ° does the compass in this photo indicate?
180 °
